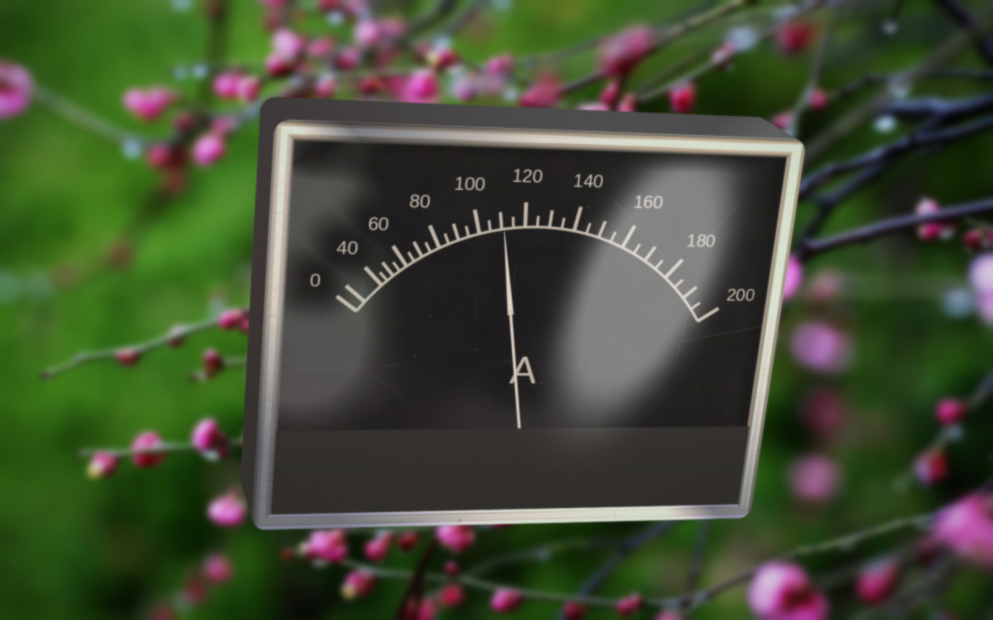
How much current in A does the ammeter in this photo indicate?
110 A
